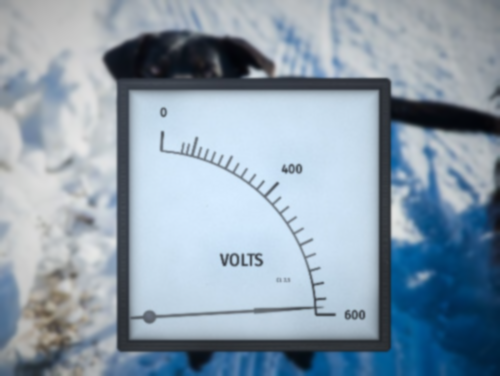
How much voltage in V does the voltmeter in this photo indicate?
590 V
